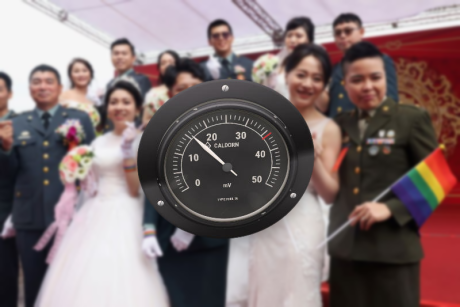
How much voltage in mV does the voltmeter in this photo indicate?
16 mV
